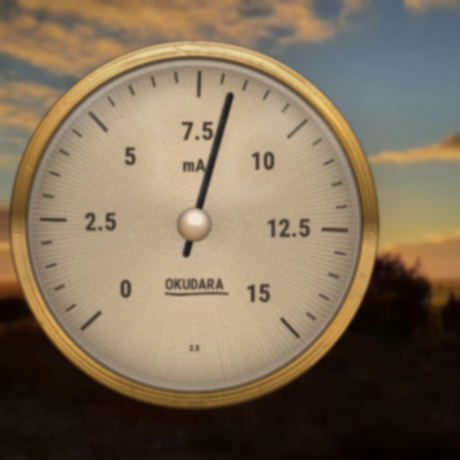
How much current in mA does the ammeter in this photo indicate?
8.25 mA
